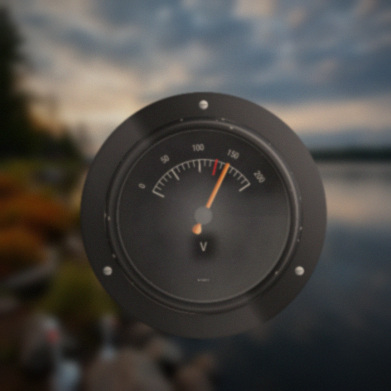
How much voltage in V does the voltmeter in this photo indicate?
150 V
